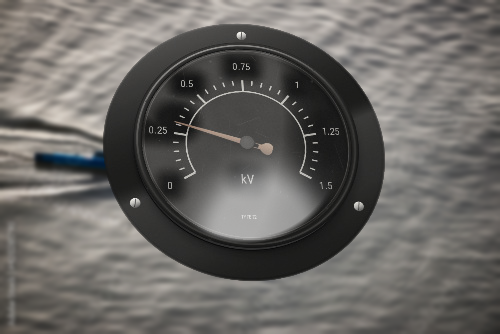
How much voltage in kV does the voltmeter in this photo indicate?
0.3 kV
